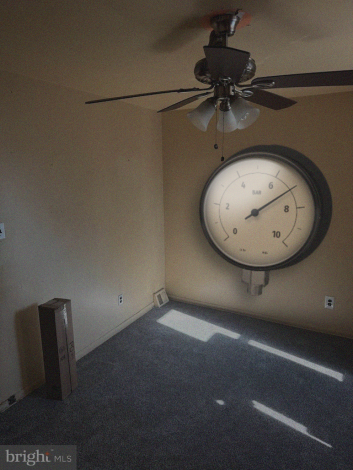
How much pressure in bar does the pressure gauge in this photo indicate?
7 bar
